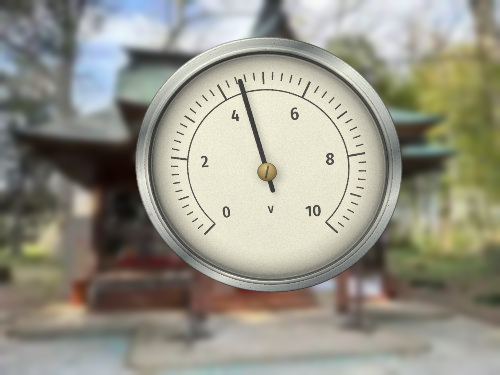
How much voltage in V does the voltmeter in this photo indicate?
4.5 V
